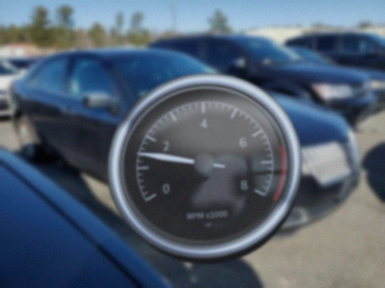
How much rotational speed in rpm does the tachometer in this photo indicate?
1400 rpm
